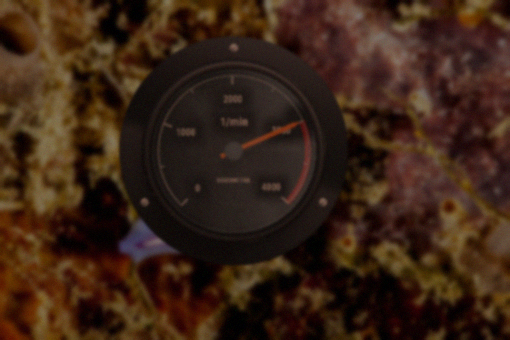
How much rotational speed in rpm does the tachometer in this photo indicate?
3000 rpm
